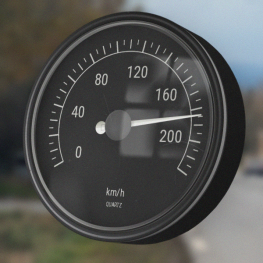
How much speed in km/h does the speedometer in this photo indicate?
185 km/h
